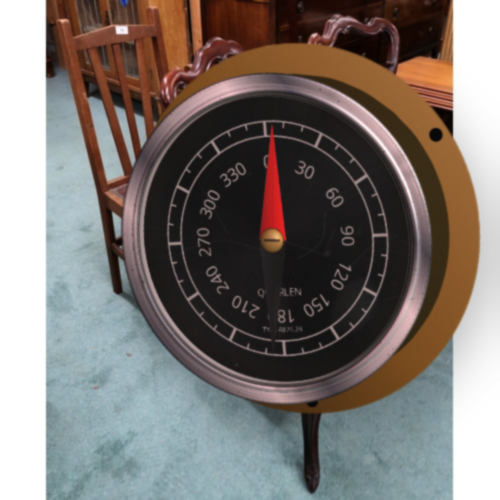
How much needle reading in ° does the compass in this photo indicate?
5 °
